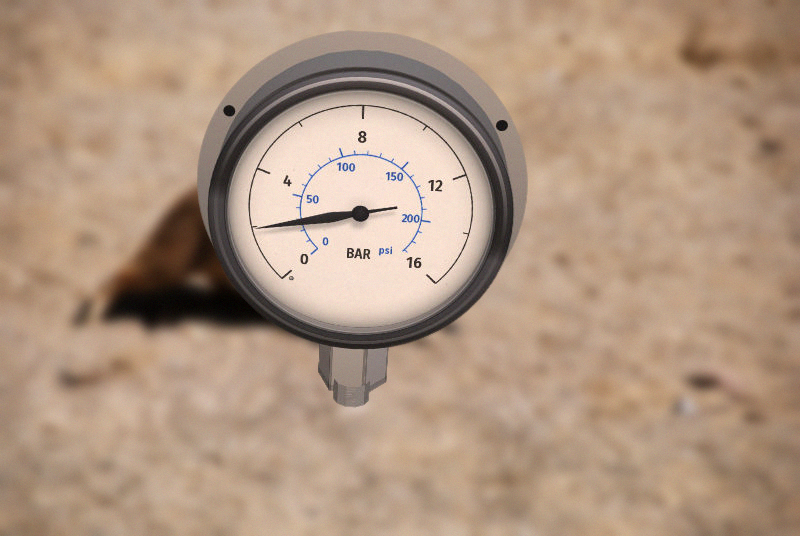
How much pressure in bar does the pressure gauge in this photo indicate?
2 bar
